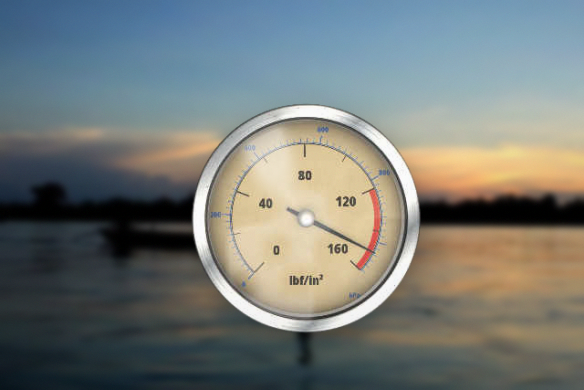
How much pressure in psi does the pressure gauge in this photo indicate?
150 psi
